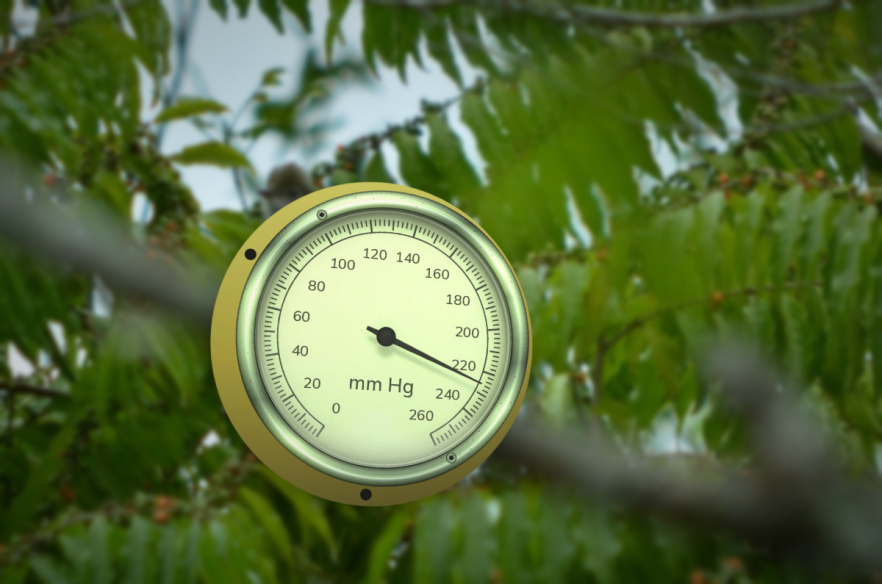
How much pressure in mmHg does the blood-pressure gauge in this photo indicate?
226 mmHg
